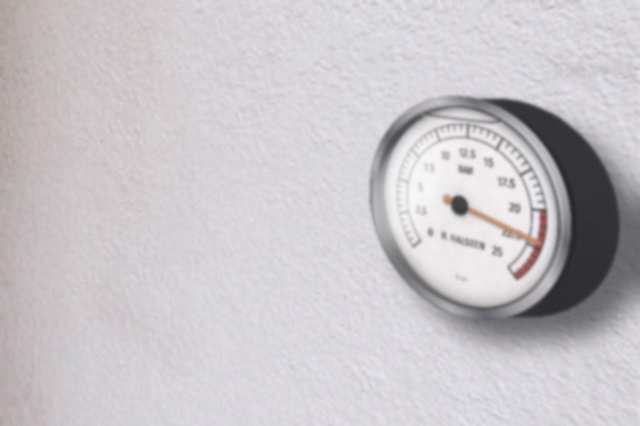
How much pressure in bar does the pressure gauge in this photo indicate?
22 bar
